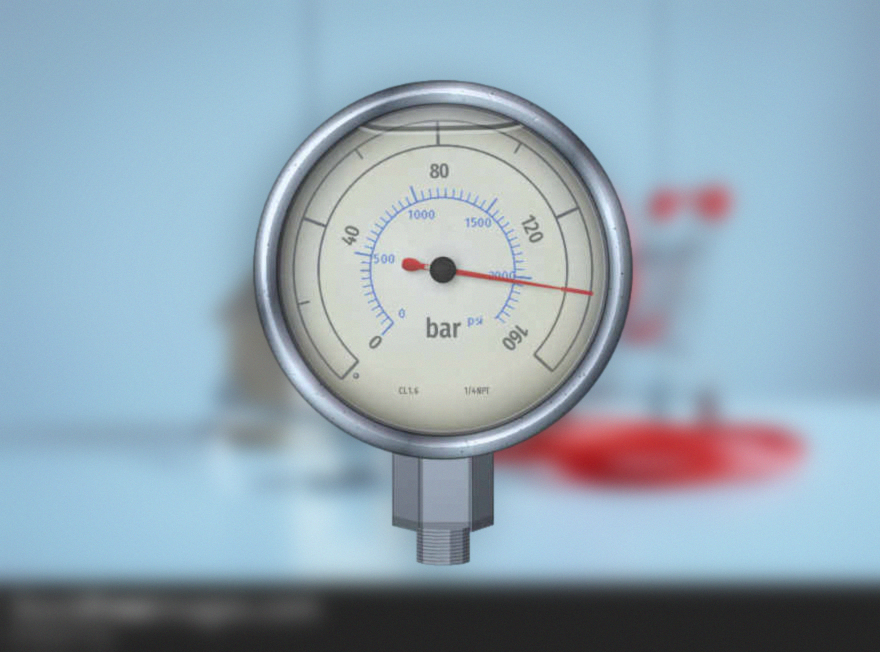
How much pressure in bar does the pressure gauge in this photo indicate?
140 bar
